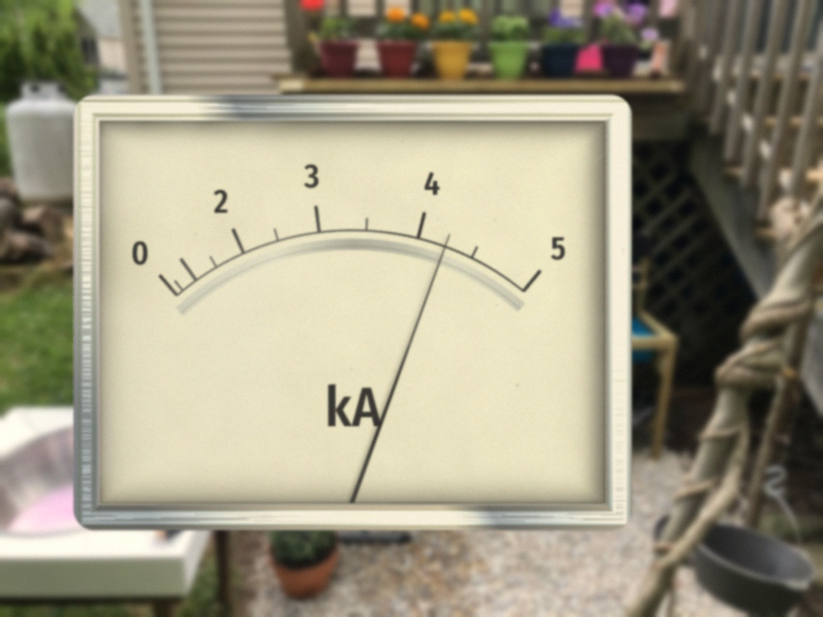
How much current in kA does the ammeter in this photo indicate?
4.25 kA
